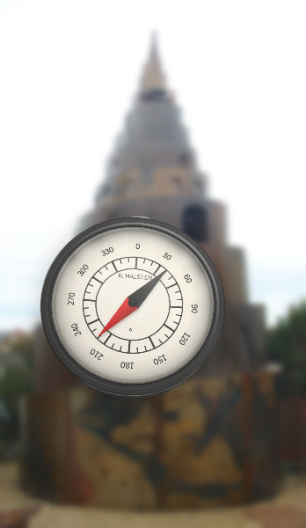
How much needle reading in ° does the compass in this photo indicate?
220 °
